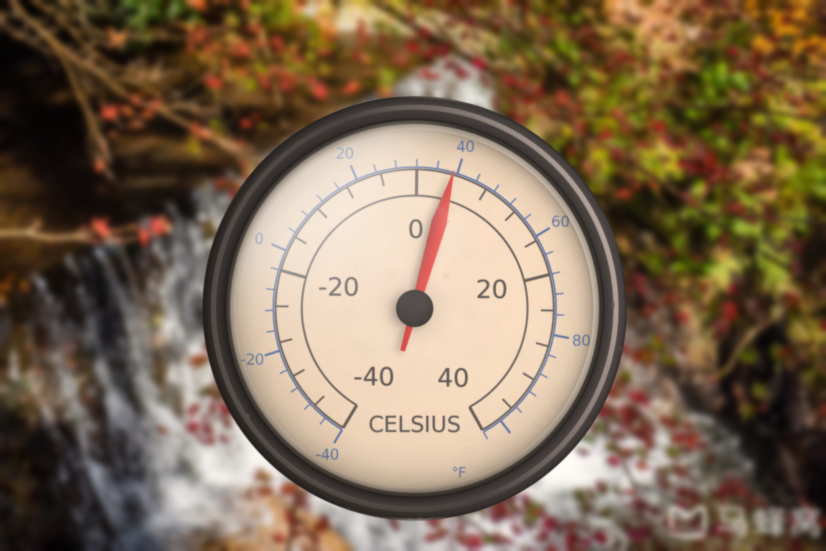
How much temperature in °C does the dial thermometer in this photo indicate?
4 °C
